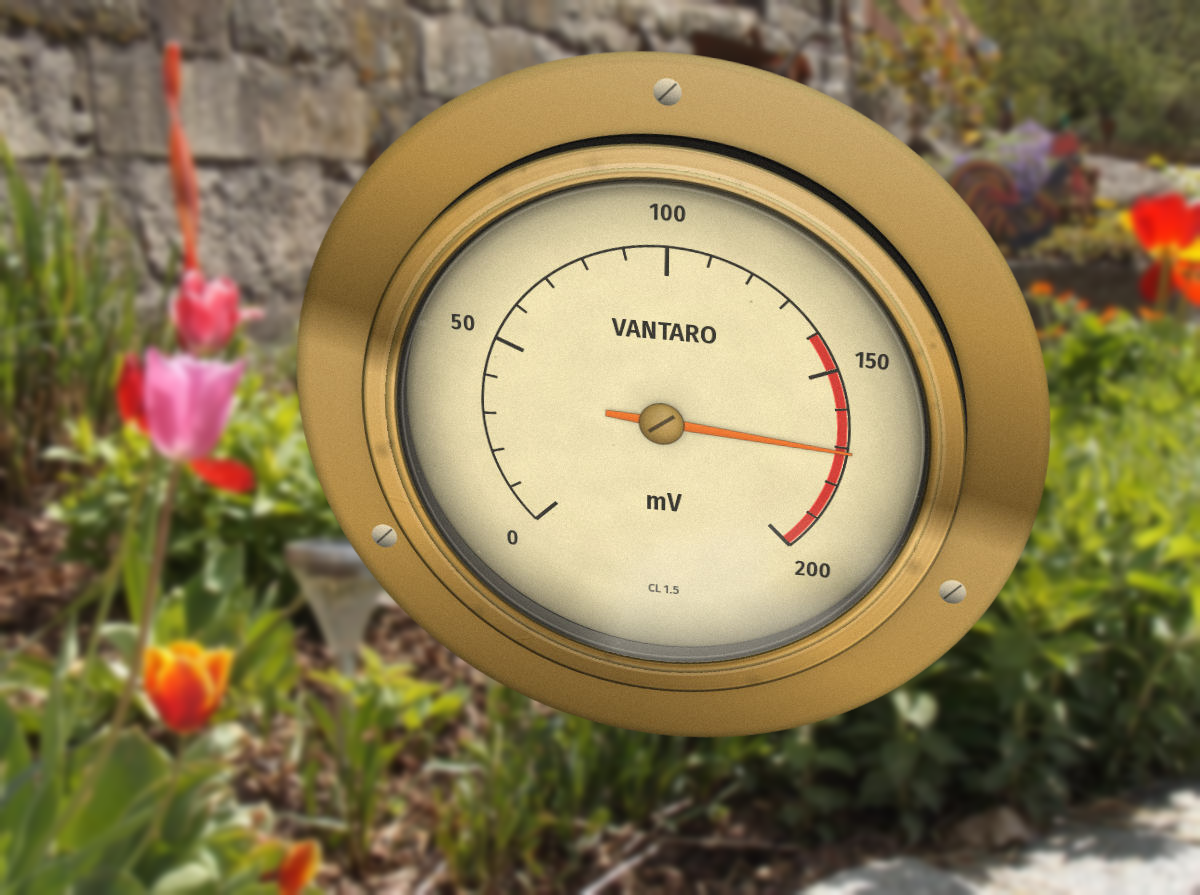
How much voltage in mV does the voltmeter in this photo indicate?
170 mV
